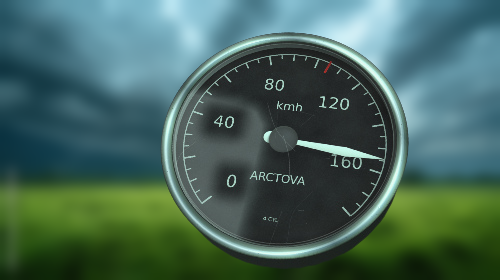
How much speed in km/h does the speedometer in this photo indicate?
155 km/h
